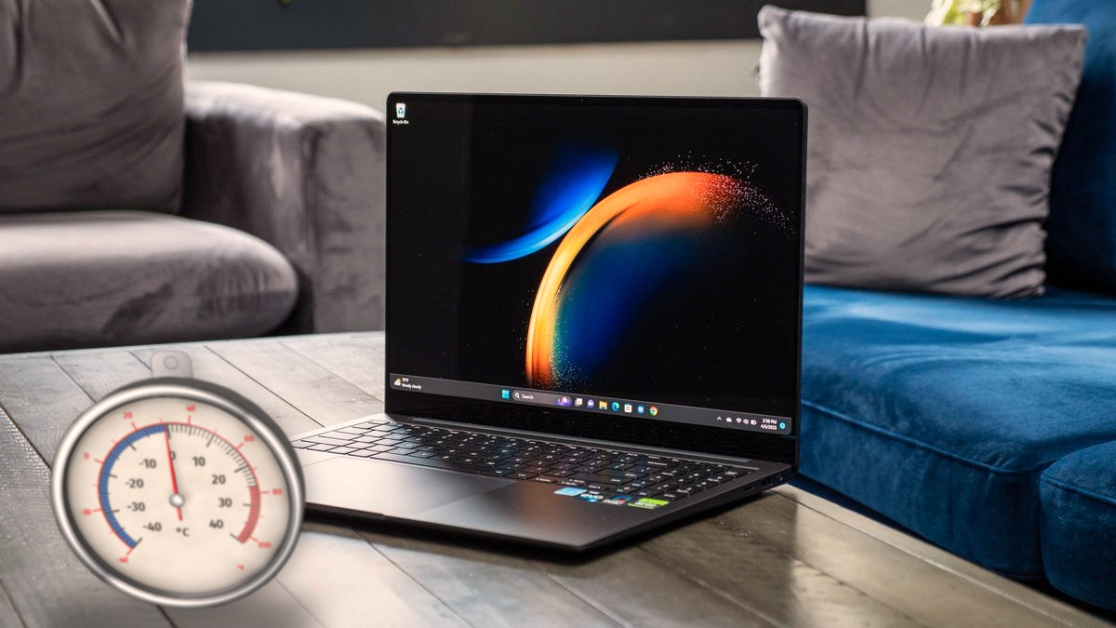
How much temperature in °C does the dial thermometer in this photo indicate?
0 °C
